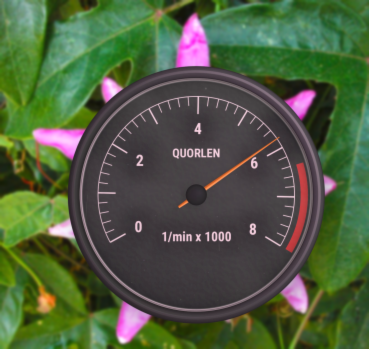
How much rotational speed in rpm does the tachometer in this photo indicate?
5800 rpm
